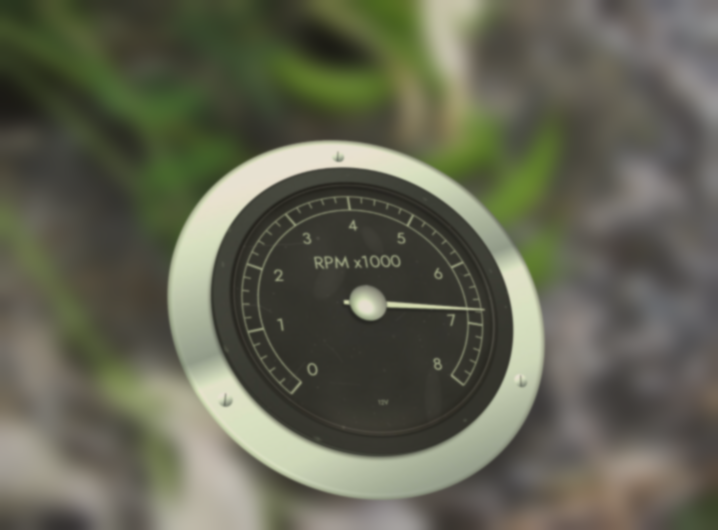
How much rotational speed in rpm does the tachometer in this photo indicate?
6800 rpm
